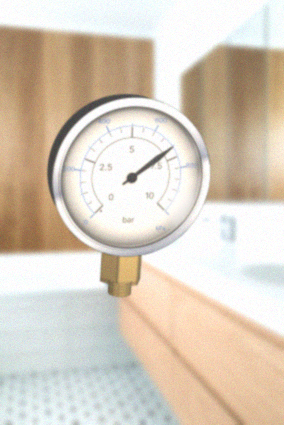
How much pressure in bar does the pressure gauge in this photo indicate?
7 bar
